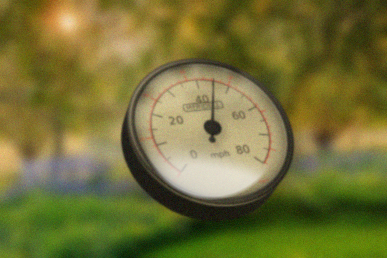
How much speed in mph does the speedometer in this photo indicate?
45 mph
